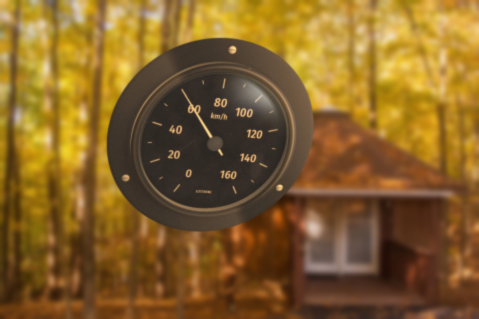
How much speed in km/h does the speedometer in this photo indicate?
60 km/h
